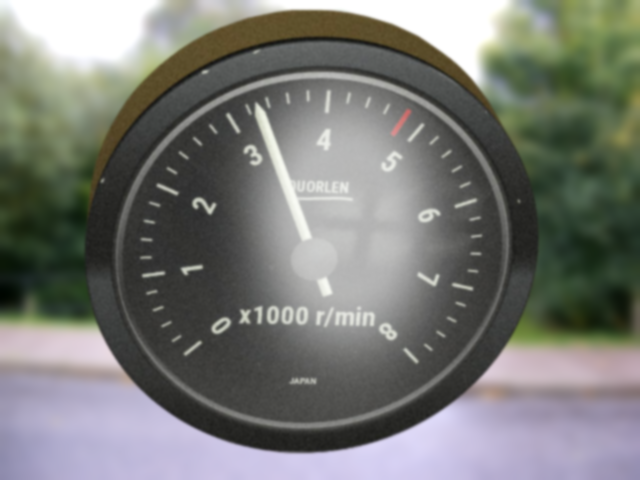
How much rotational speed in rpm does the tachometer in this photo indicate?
3300 rpm
